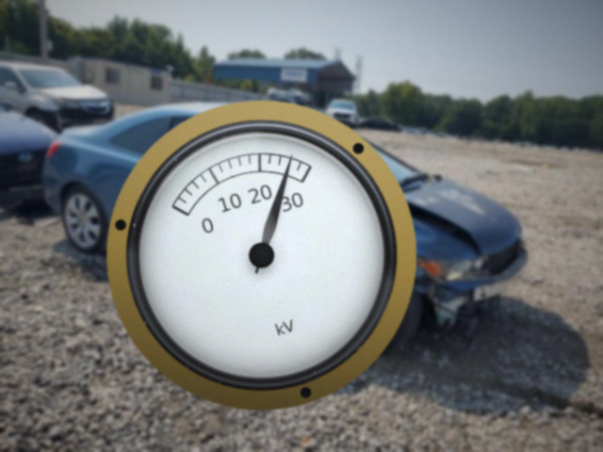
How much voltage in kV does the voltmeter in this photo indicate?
26 kV
